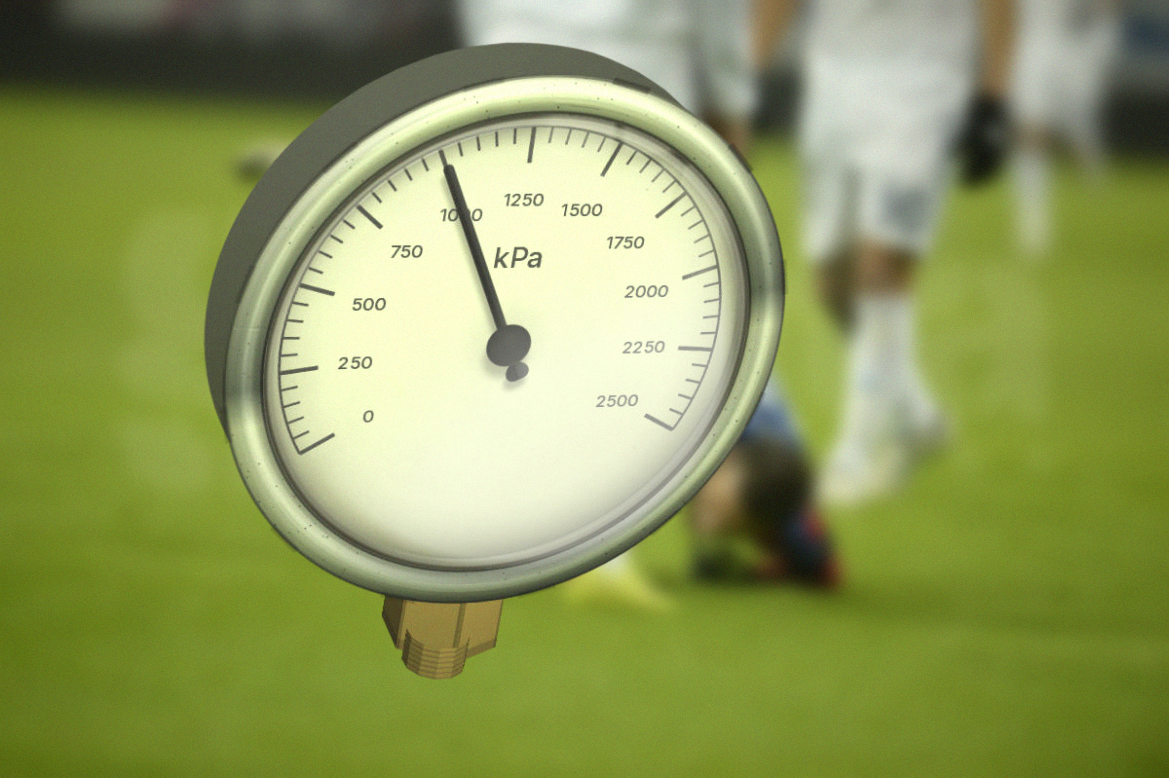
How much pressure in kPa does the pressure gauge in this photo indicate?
1000 kPa
